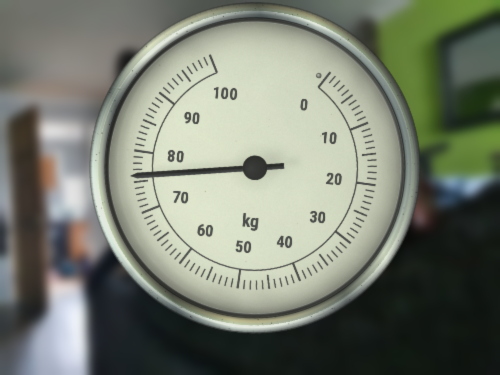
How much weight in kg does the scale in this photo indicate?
76 kg
